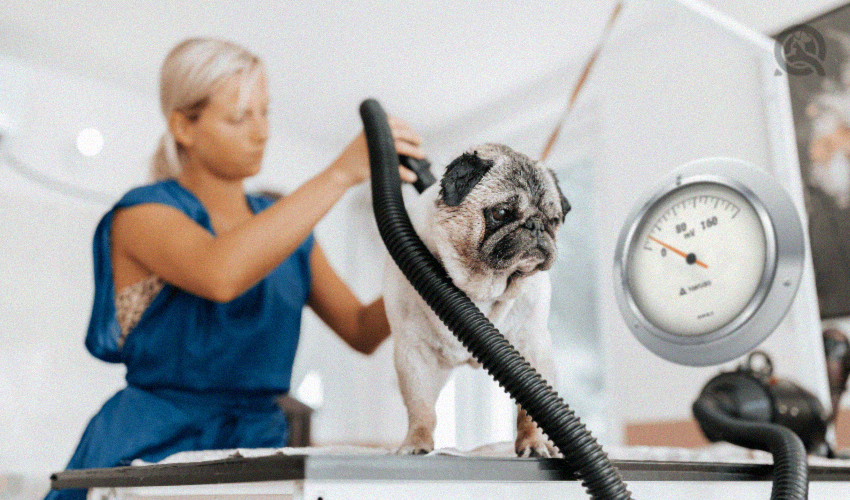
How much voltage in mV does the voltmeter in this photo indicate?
20 mV
